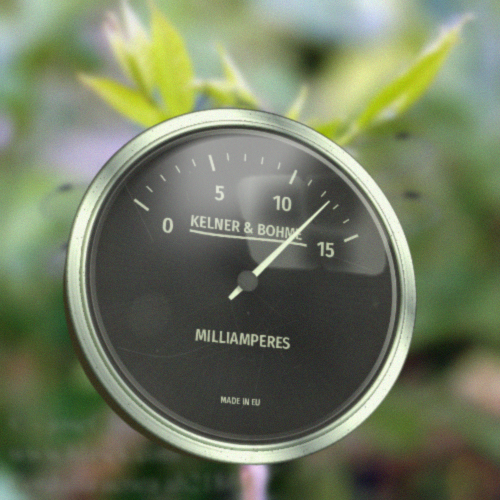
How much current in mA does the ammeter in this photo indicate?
12.5 mA
